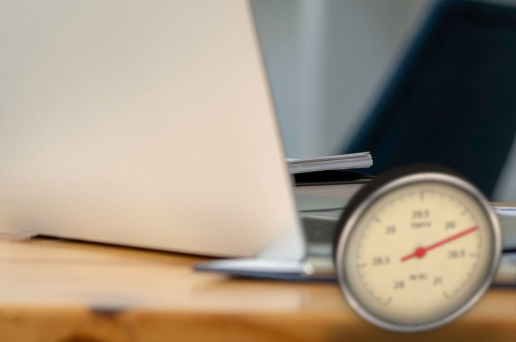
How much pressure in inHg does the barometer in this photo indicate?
30.2 inHg
